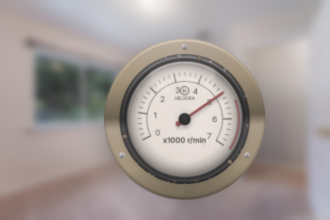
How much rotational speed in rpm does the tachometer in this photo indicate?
5000 rpm
